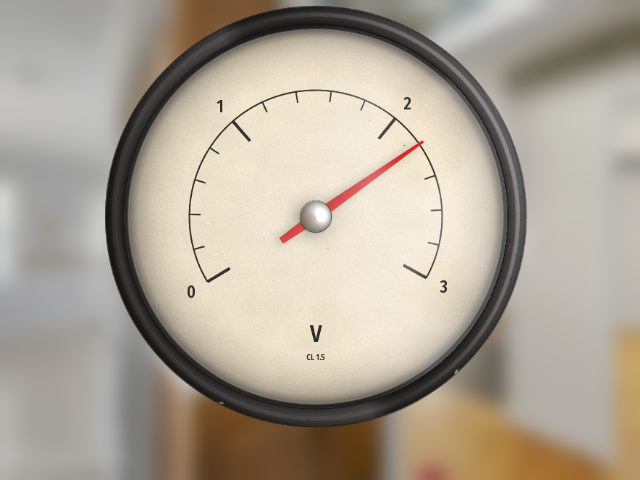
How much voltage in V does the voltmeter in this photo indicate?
2.2 V
